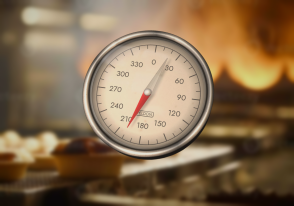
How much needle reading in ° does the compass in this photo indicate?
200 °
